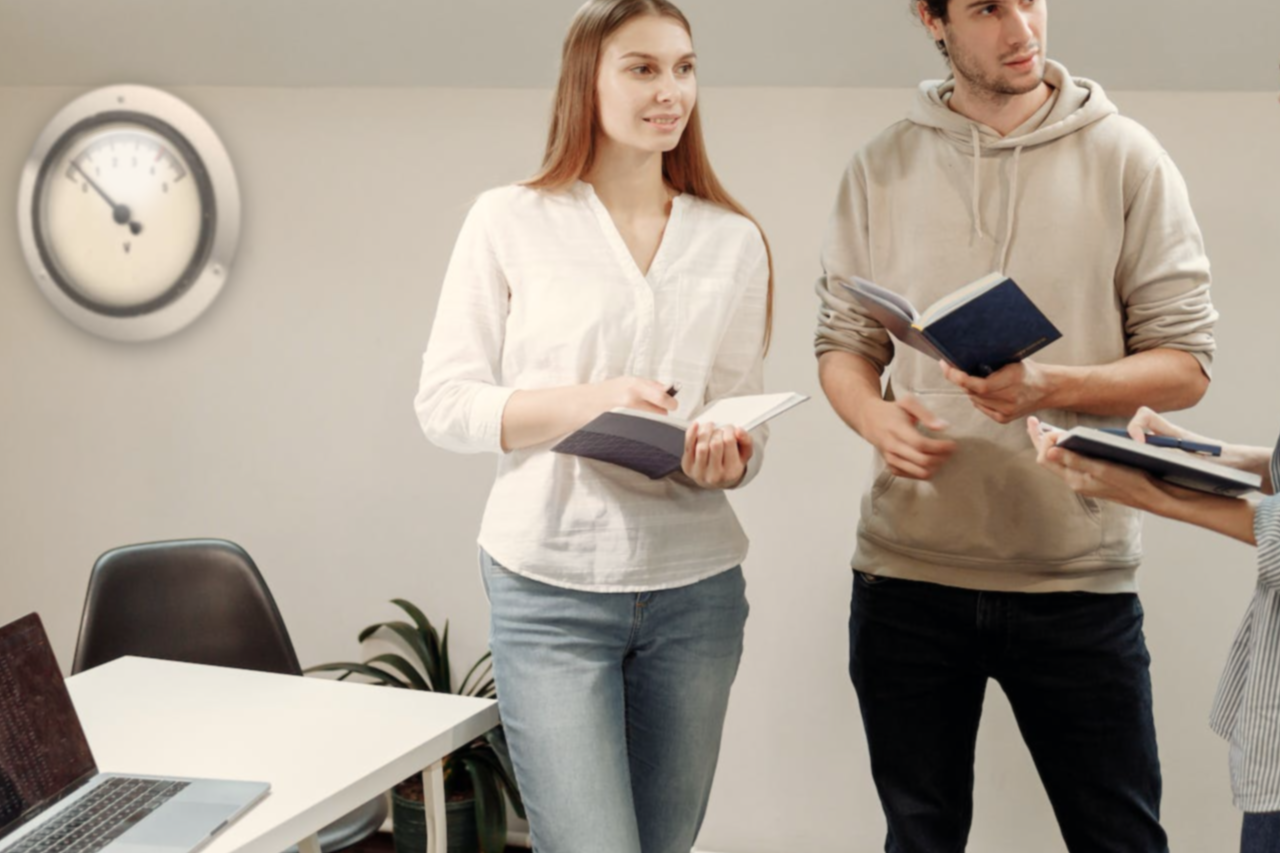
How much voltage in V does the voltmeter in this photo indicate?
0.5 V
